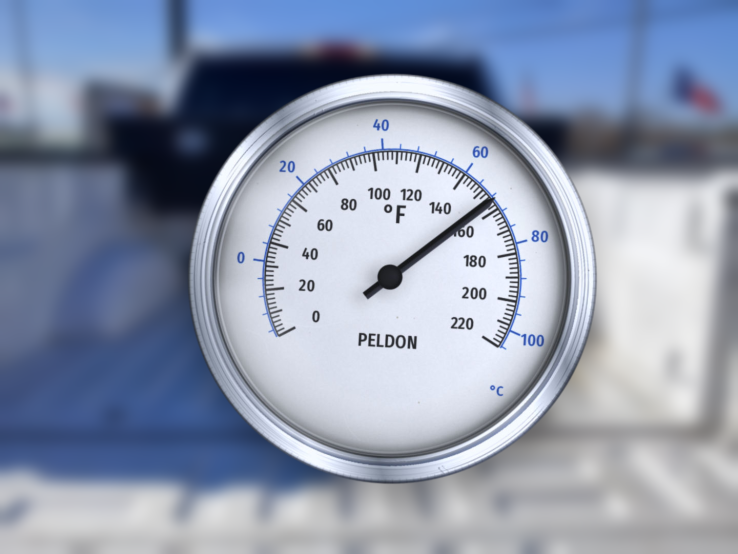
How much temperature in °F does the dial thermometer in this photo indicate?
156 °F
